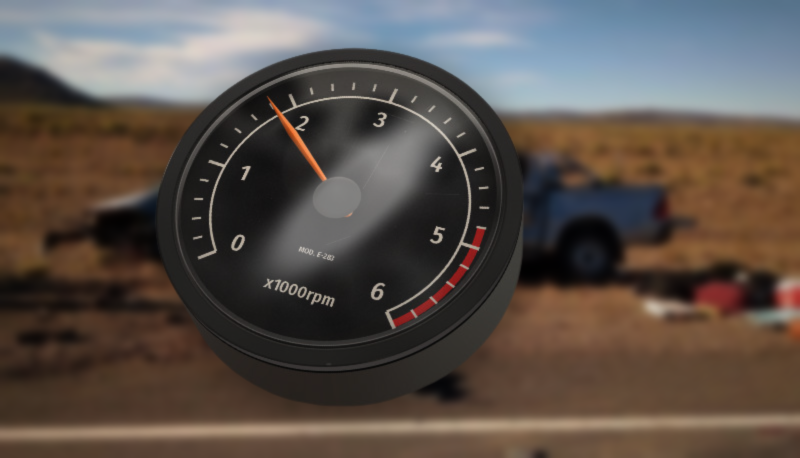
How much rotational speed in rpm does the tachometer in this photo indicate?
1800 rpm
